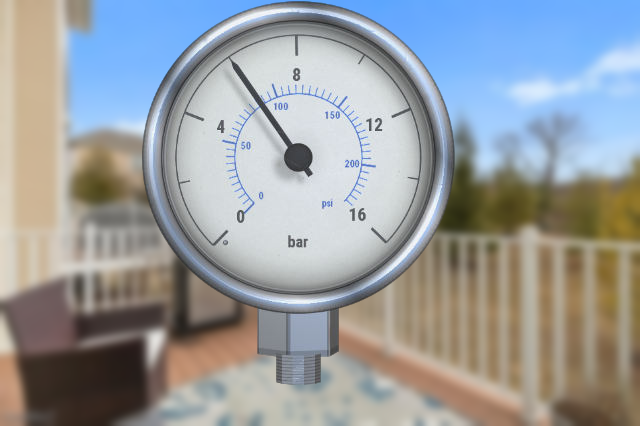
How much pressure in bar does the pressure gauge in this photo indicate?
6 bar
